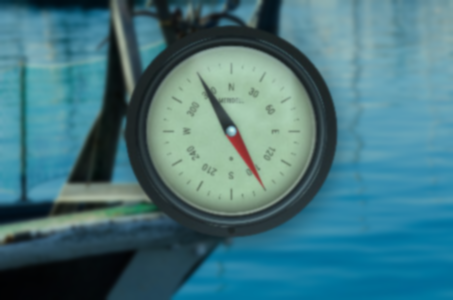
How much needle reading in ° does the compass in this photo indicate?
150 °
